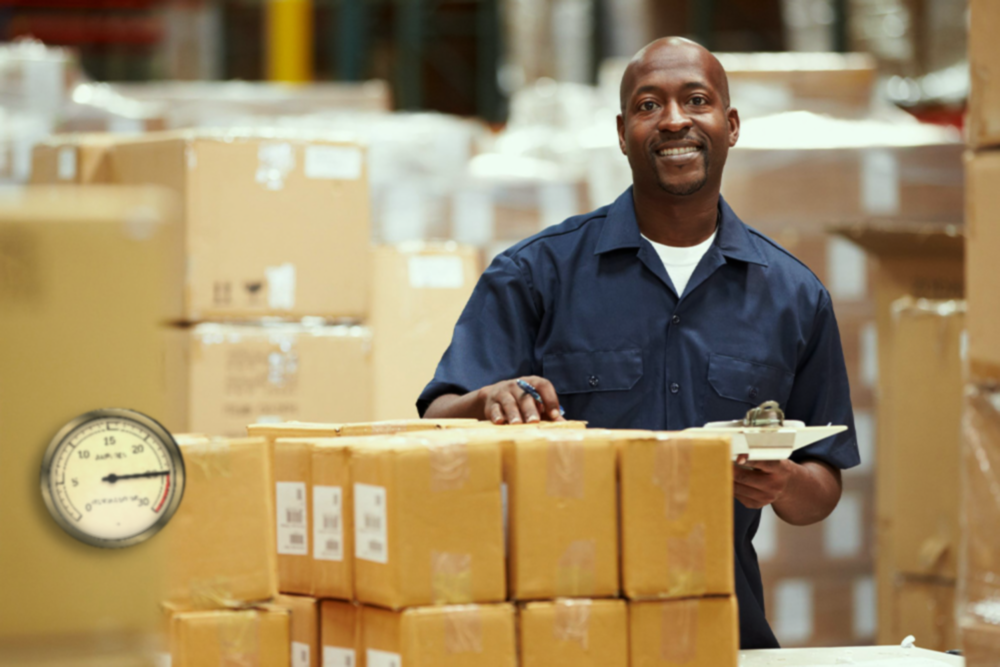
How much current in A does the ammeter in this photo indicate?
25 A
